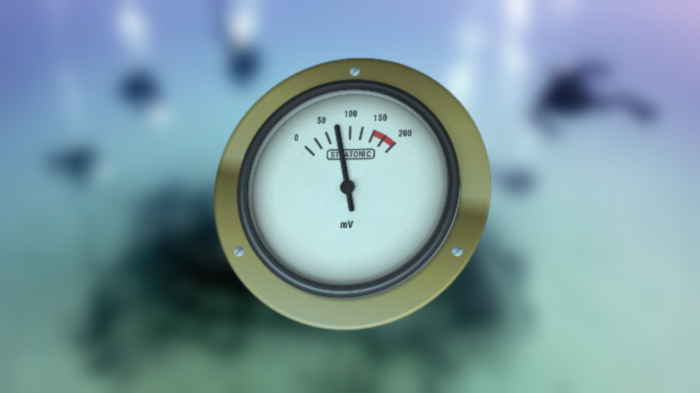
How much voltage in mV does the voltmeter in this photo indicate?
75 mV
